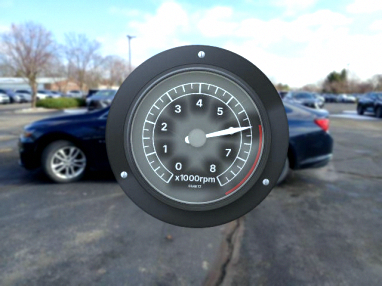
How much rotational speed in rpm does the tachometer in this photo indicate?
6000 rpm
